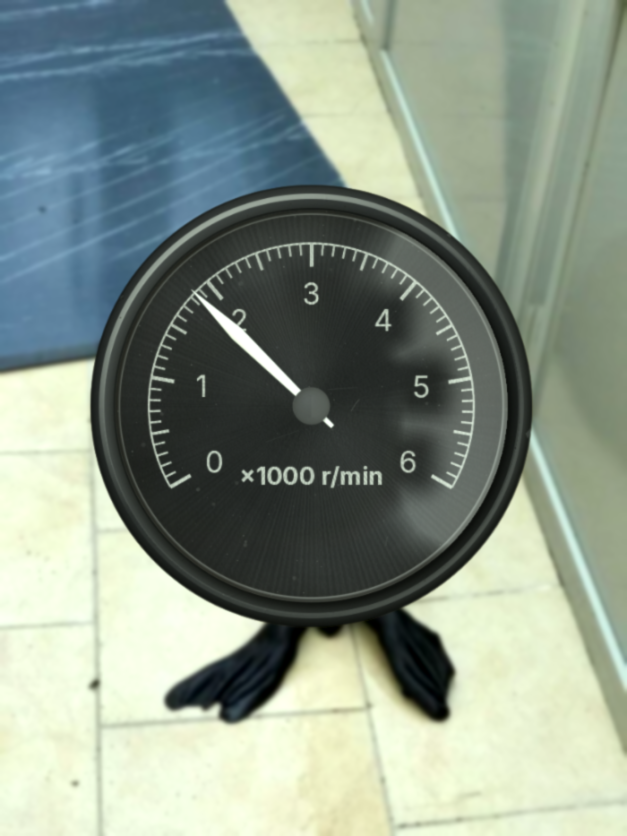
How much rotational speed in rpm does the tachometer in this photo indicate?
1850 rpm
